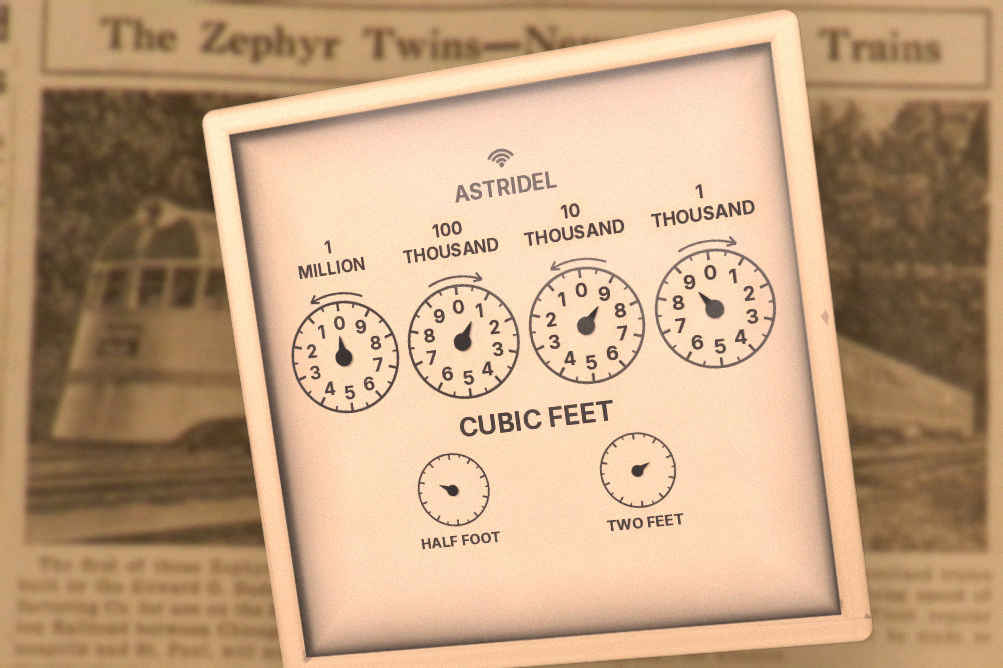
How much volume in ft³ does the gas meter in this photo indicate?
8900 ft³
